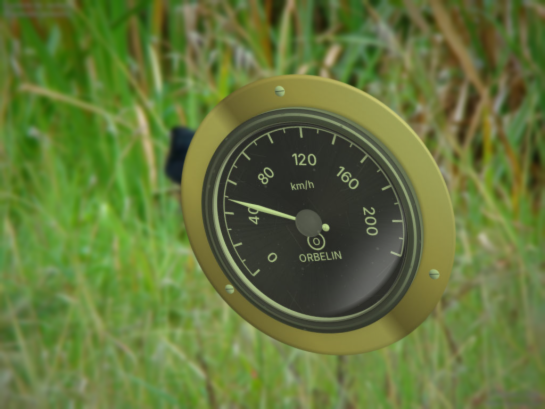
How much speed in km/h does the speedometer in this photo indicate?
50 km/h
